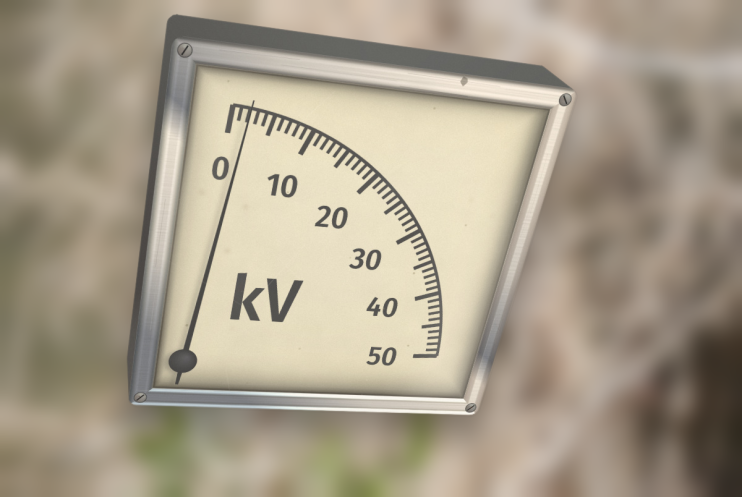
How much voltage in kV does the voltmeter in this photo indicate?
2 kV
